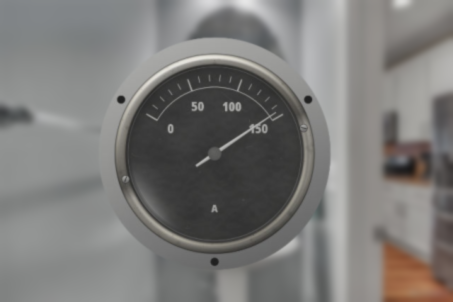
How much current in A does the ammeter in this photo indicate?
145 A
